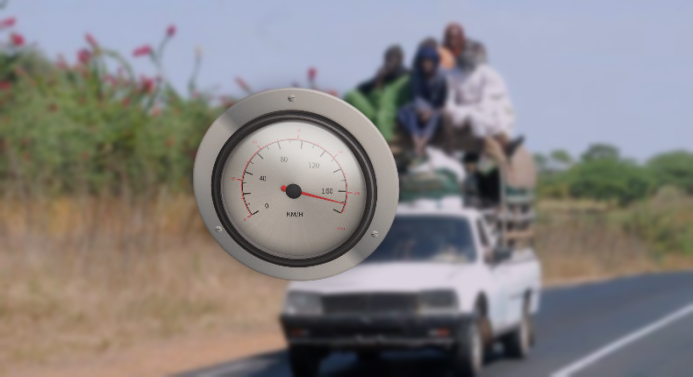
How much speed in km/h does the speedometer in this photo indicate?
170 km/h
